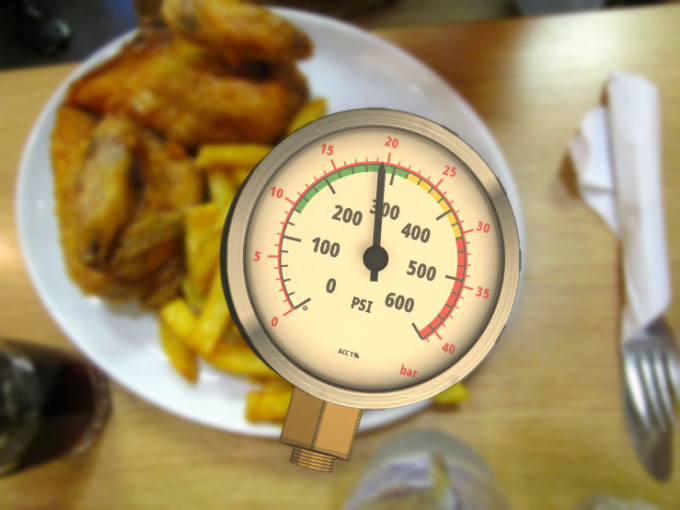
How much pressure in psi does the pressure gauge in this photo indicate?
280 psi
